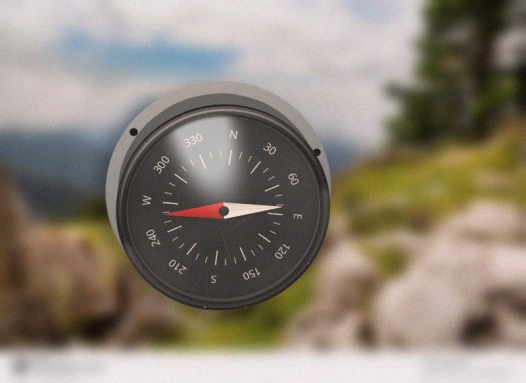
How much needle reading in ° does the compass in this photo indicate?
260 °
